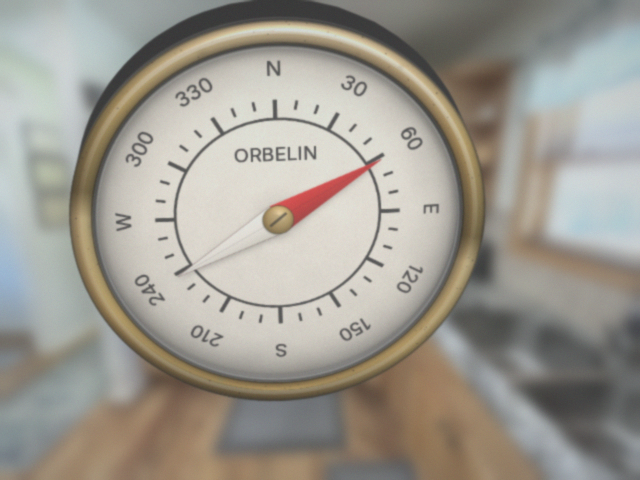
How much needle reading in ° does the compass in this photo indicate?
60 °
